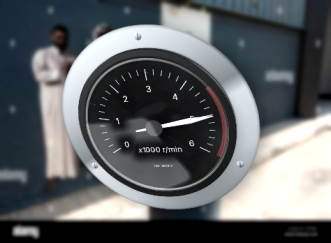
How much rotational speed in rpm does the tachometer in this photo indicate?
5000 rpm
